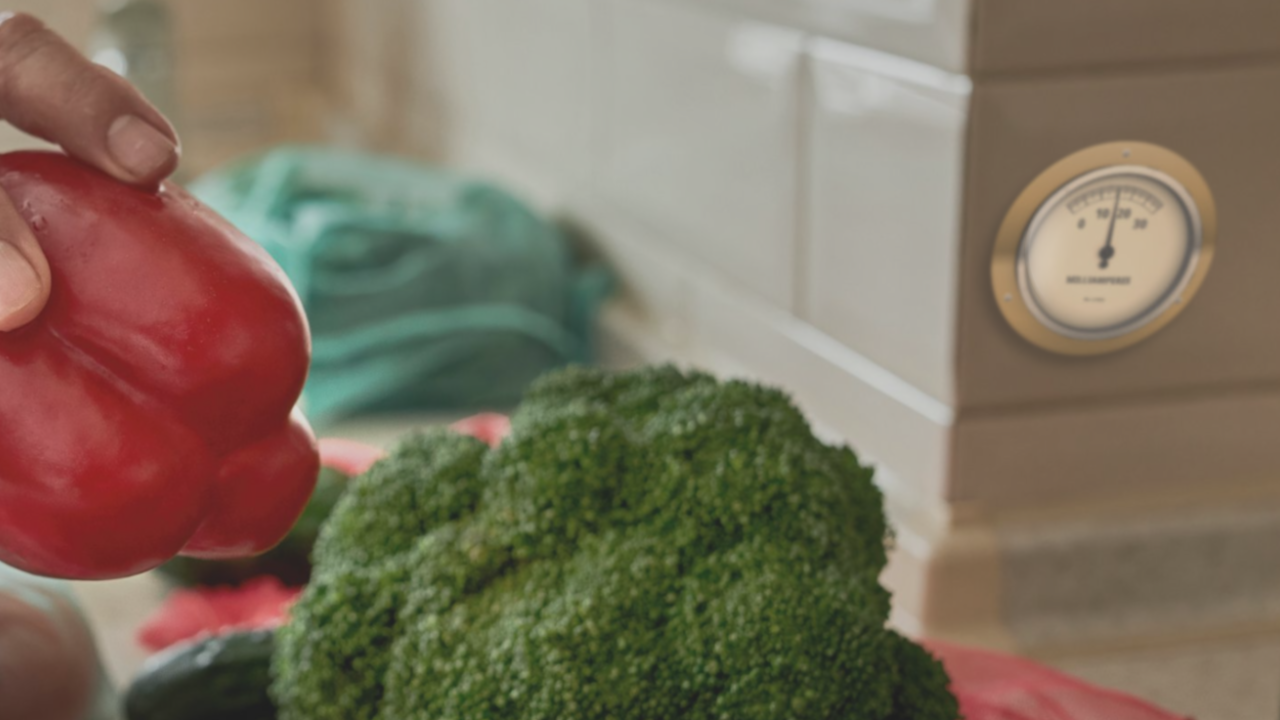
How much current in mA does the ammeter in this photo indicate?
15 mA
